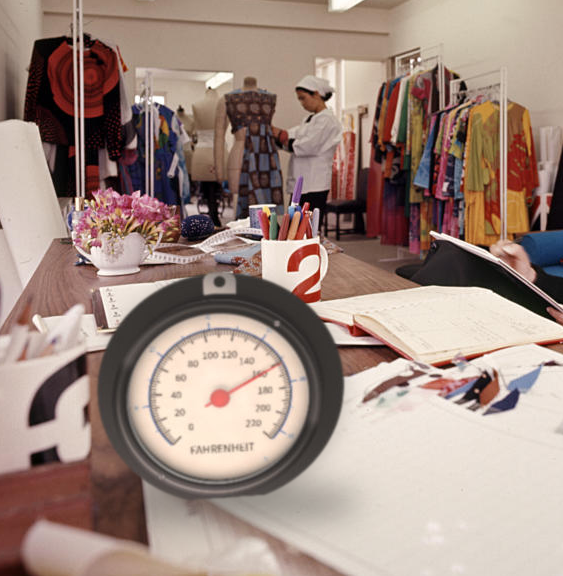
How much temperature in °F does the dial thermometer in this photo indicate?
160 °F
